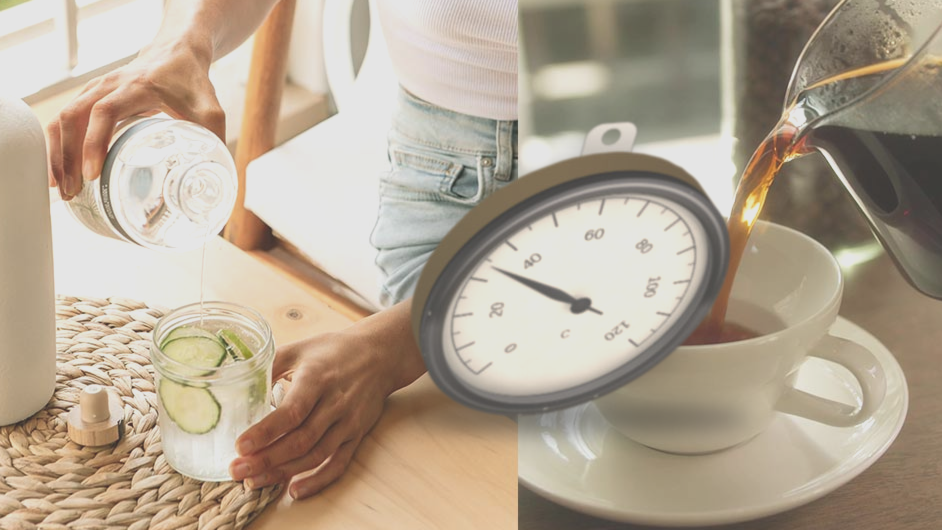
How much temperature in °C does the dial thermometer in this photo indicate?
35 °C
